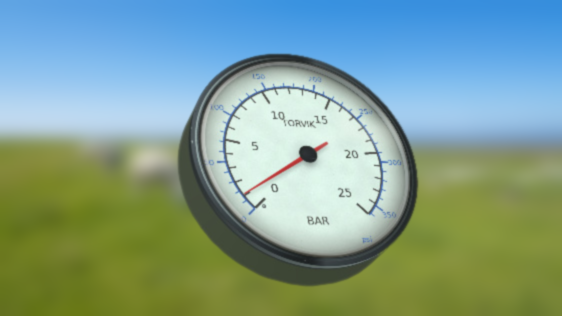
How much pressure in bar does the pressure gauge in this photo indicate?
1 bar
